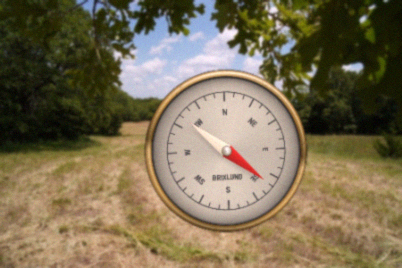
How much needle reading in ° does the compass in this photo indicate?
130 °
